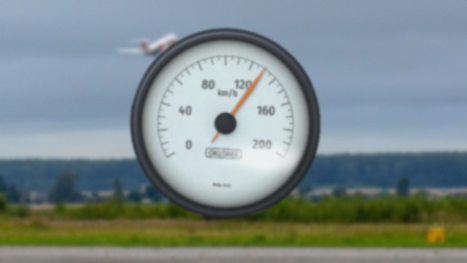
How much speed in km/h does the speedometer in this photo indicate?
130 km/h
